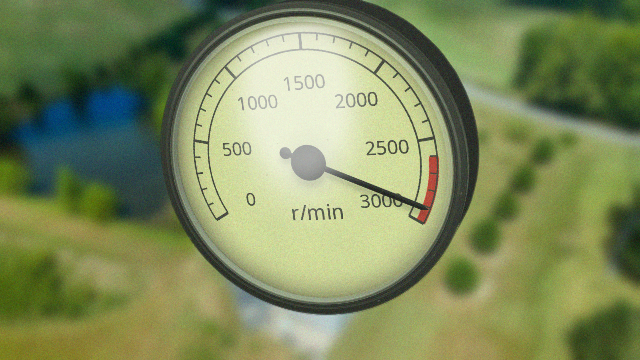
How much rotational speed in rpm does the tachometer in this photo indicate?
2900 rpm
